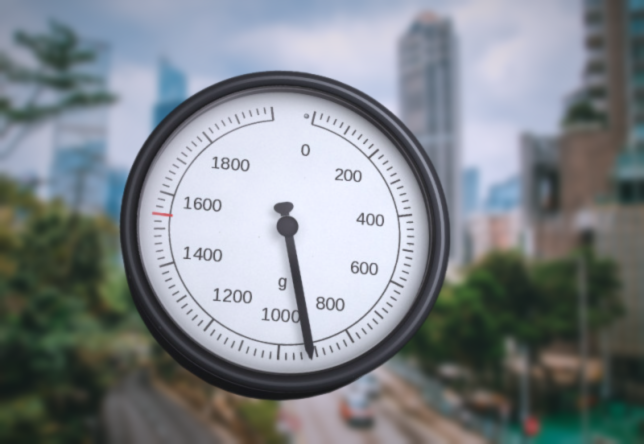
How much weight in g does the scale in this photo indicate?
920 g
